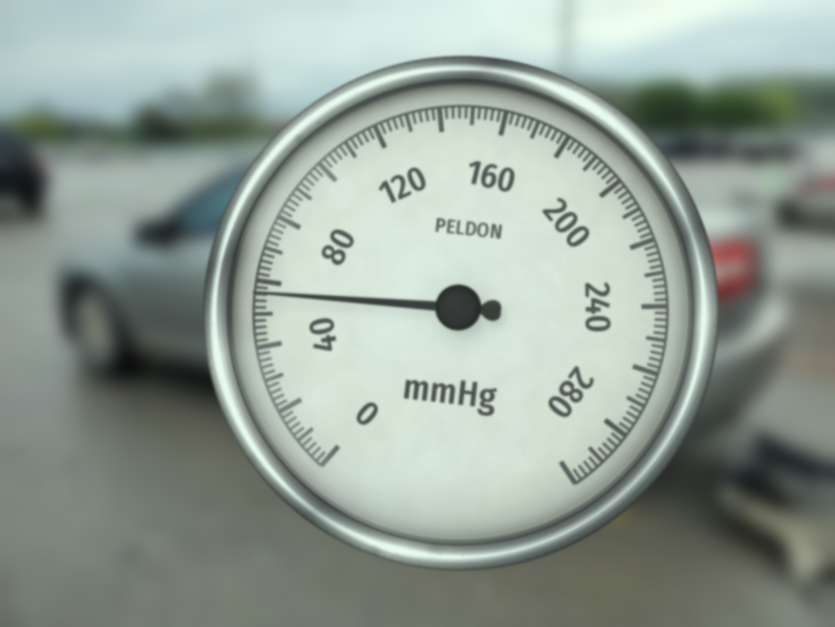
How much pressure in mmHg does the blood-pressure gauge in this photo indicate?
56 mmHg
